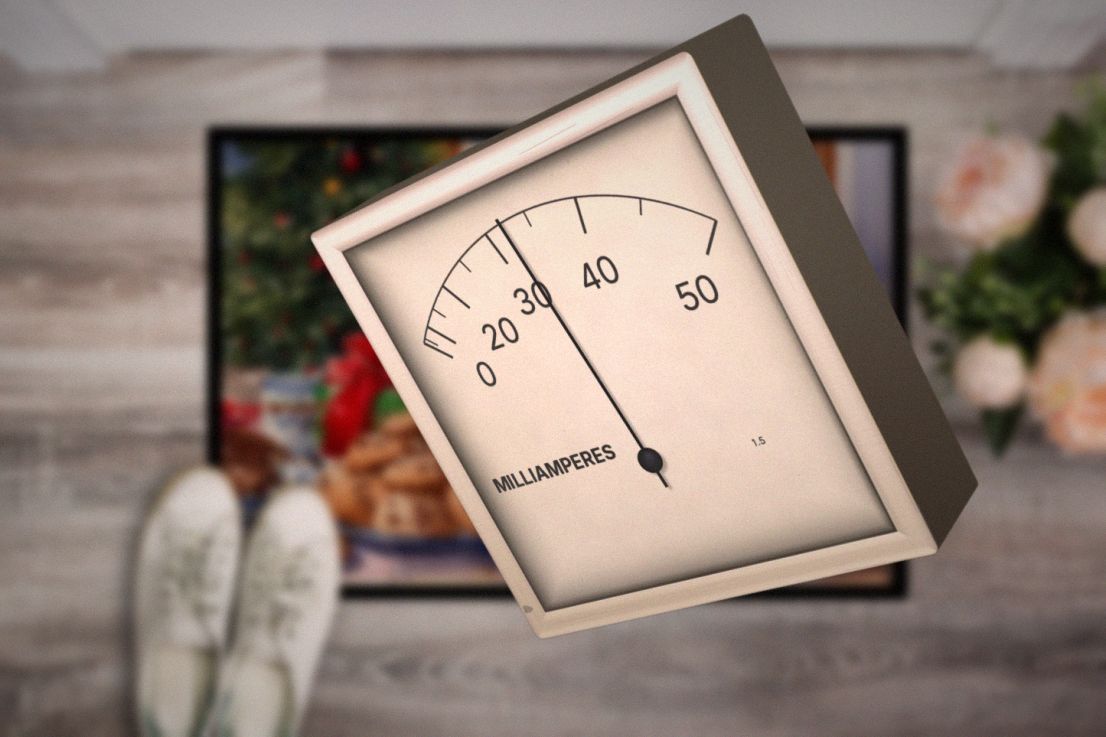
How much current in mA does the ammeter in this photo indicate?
32.5 mA
